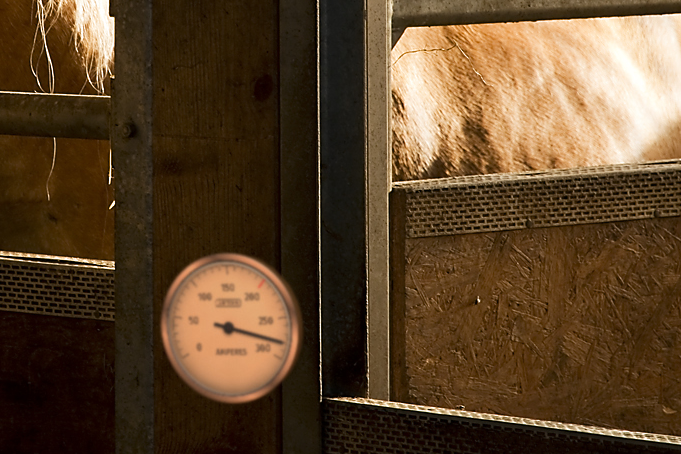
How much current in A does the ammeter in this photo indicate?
280 A
